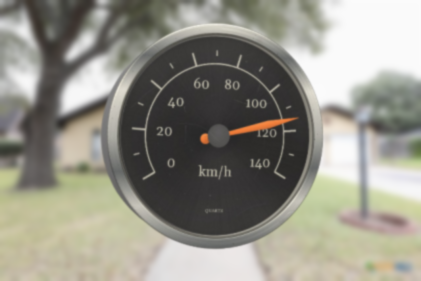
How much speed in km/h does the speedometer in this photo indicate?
115 km/h
